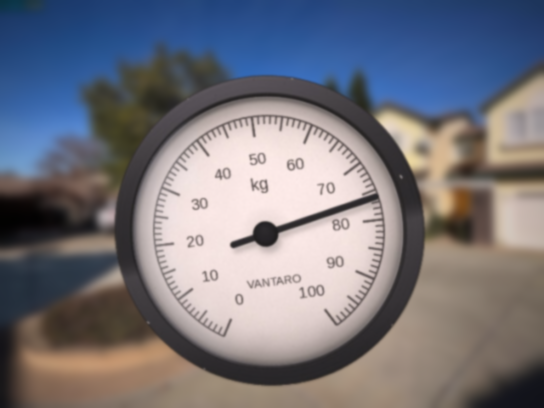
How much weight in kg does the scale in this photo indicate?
76 kg
